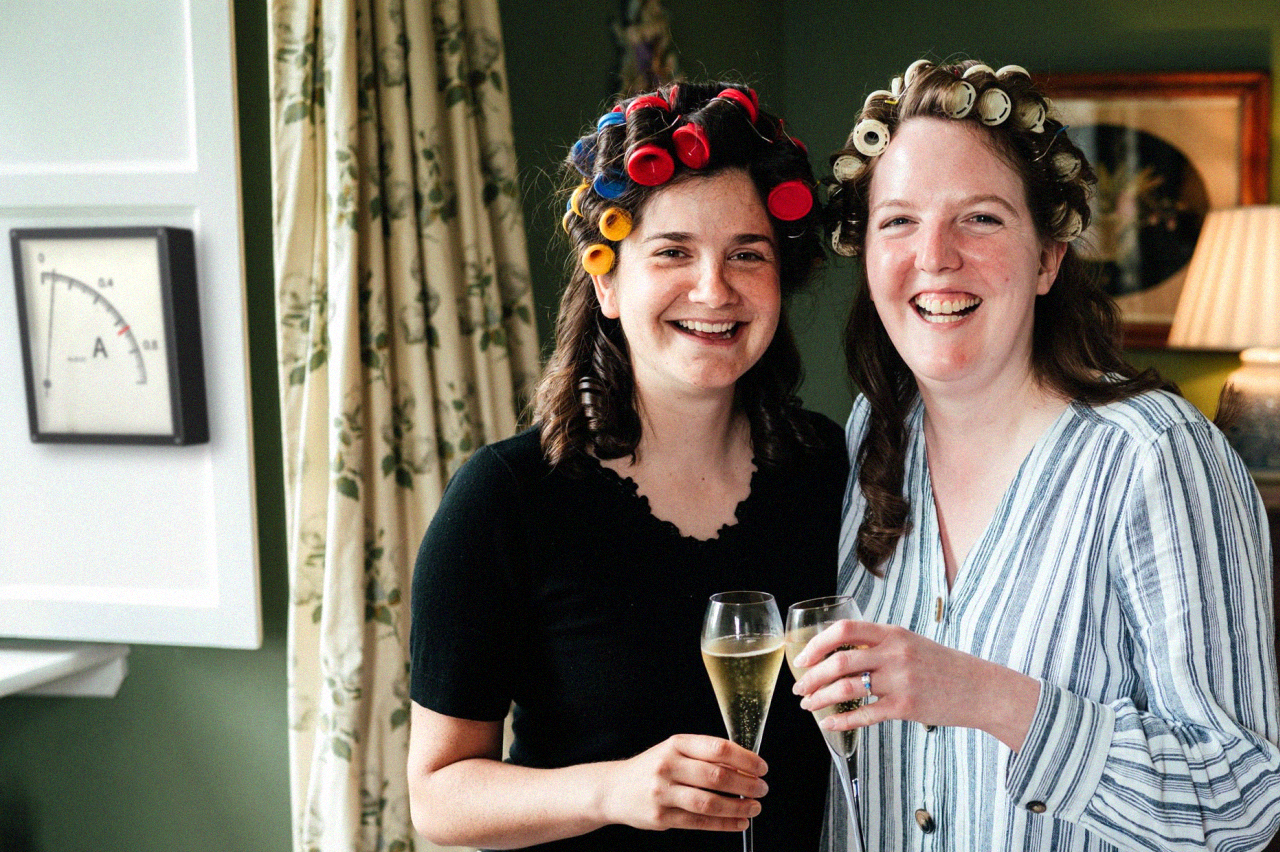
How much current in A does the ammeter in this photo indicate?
0.1 A
